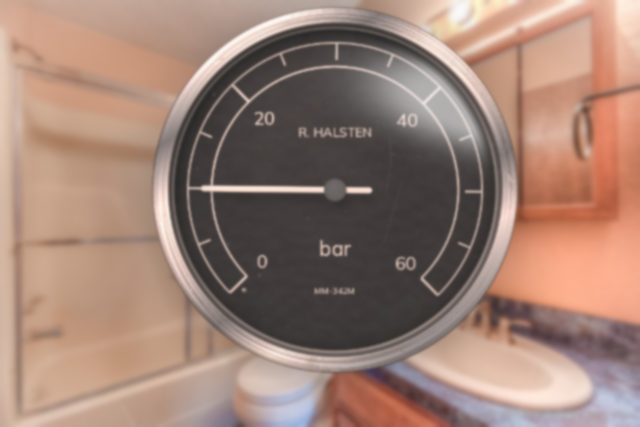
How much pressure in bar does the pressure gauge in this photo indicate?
10 bar
